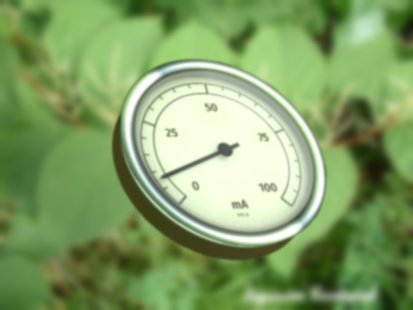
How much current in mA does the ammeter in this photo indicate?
7.5 mA
